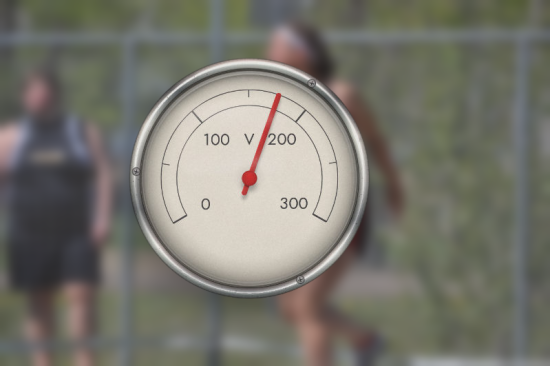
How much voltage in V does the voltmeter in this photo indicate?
175 V
